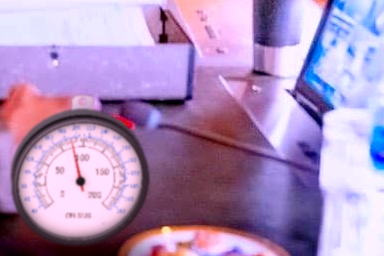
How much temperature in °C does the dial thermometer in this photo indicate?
87.5 °C
